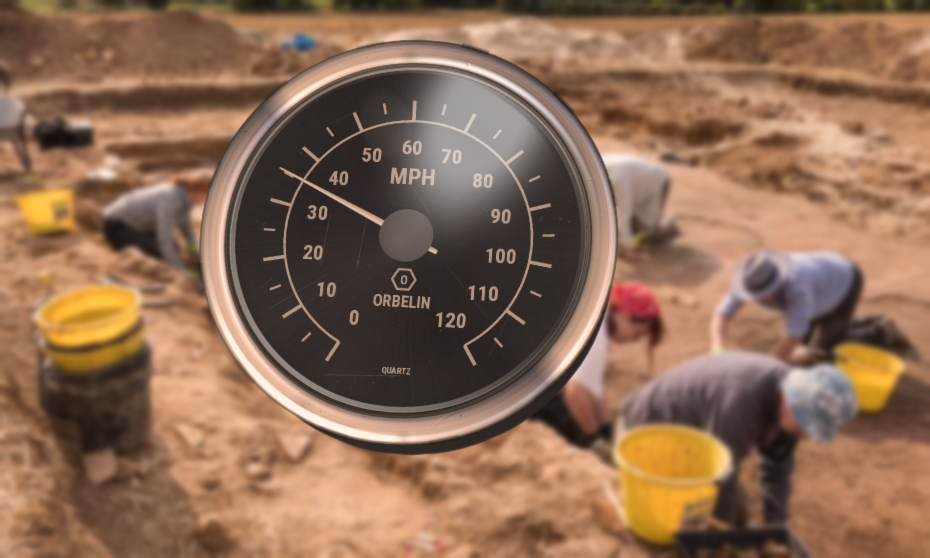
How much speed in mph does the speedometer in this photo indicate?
35 mph
